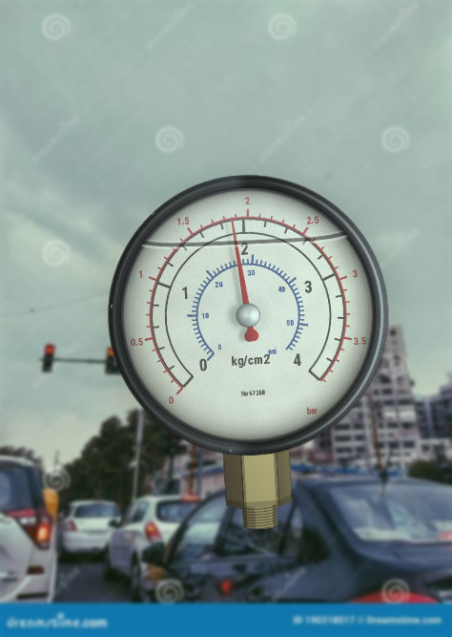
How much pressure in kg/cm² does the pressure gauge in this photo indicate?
1.9 kg/cm²
